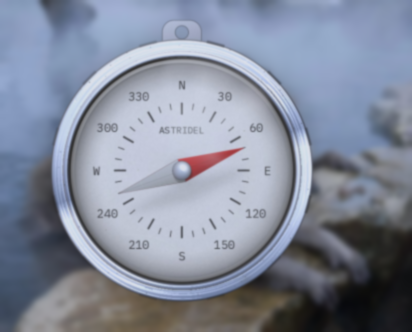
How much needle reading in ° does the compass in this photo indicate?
70 °
